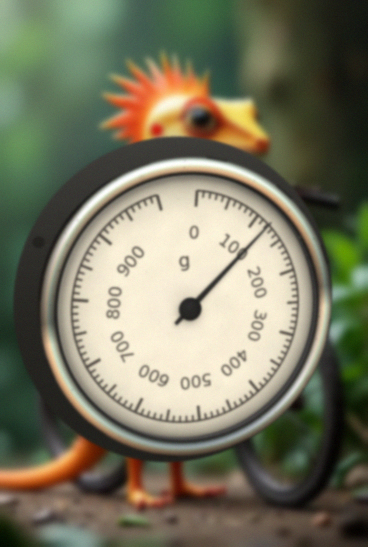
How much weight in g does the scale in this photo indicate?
120 g
